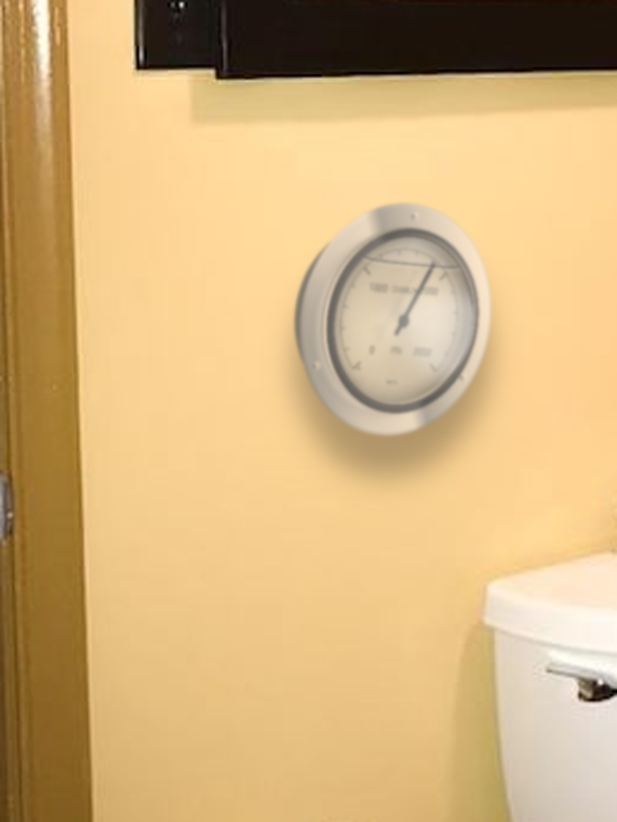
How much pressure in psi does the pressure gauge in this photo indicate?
1800 psi
